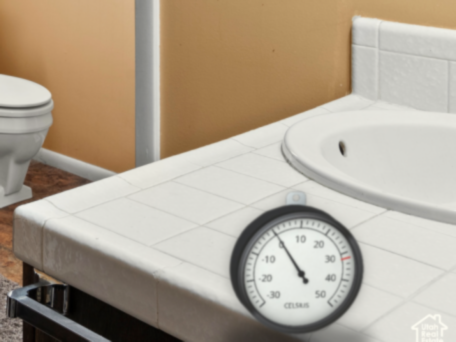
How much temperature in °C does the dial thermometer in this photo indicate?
0 °C
